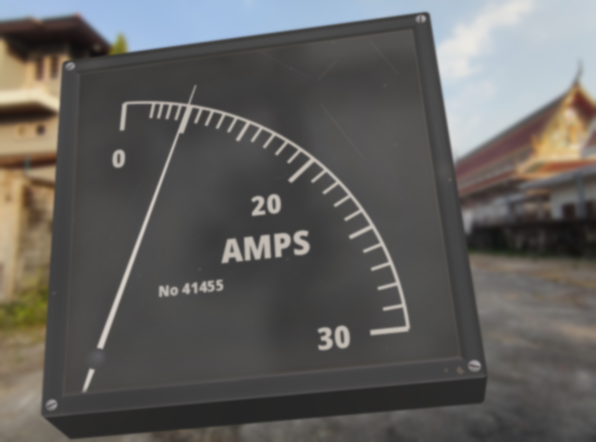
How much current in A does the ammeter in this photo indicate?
10 A
